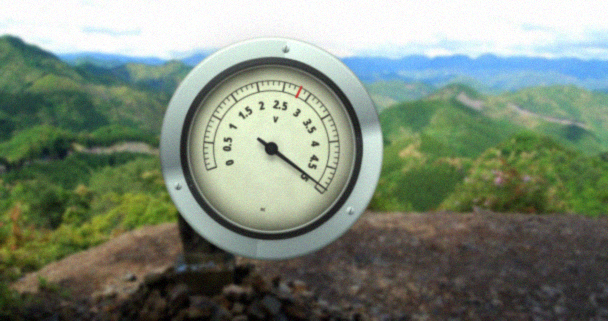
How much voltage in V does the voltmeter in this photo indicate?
4.9 V
